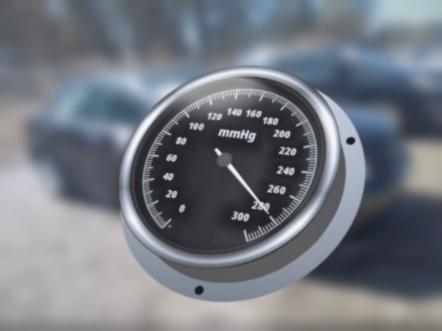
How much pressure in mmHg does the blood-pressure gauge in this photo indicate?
280 mmHg
